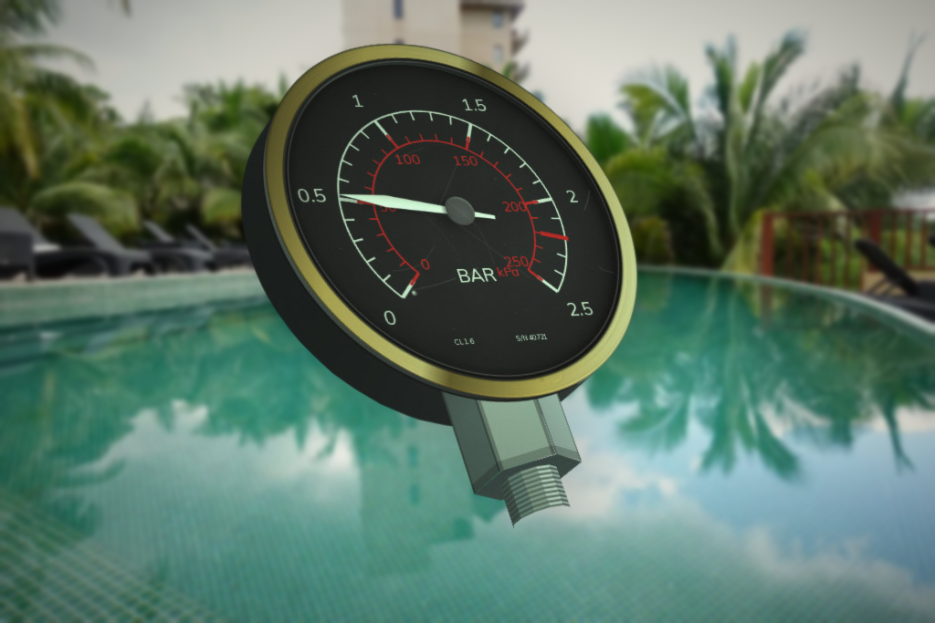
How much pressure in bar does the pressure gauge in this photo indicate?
0.5 bar
